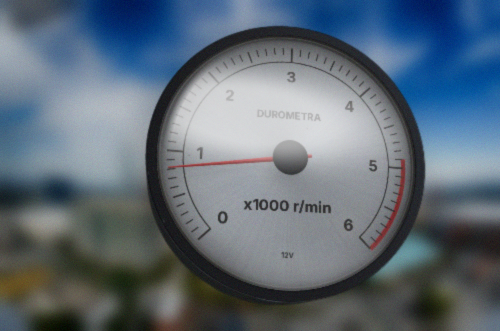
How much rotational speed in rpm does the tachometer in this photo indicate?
800 rpm
